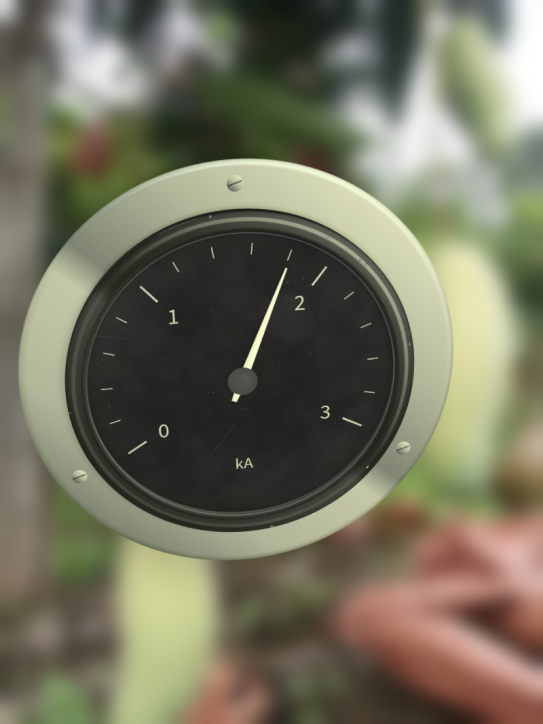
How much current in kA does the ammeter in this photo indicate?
1.8 kA
